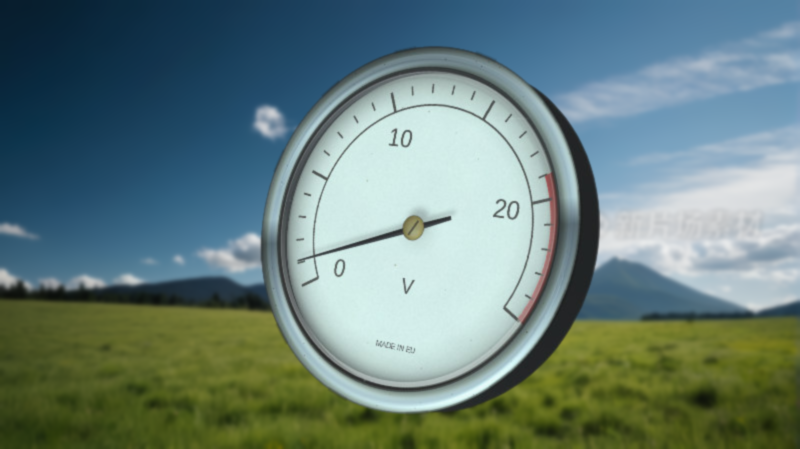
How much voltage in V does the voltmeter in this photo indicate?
1 V
